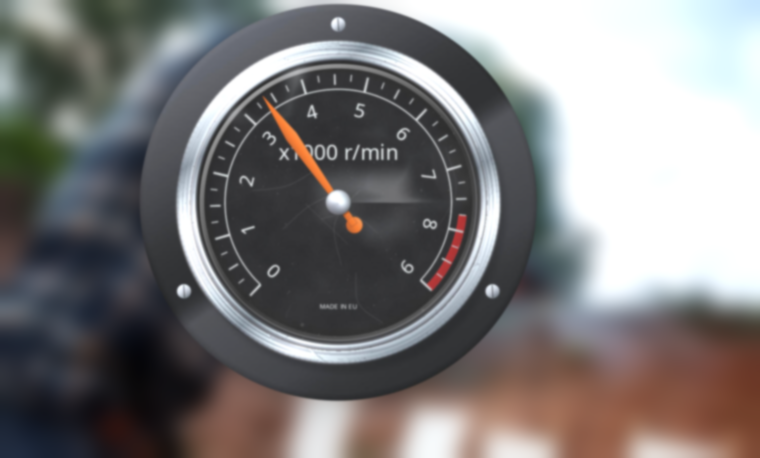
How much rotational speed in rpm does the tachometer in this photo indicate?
3375 rpm
